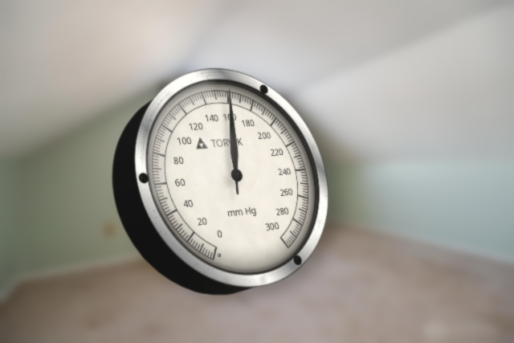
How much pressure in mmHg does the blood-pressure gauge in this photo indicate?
160 mmHg
